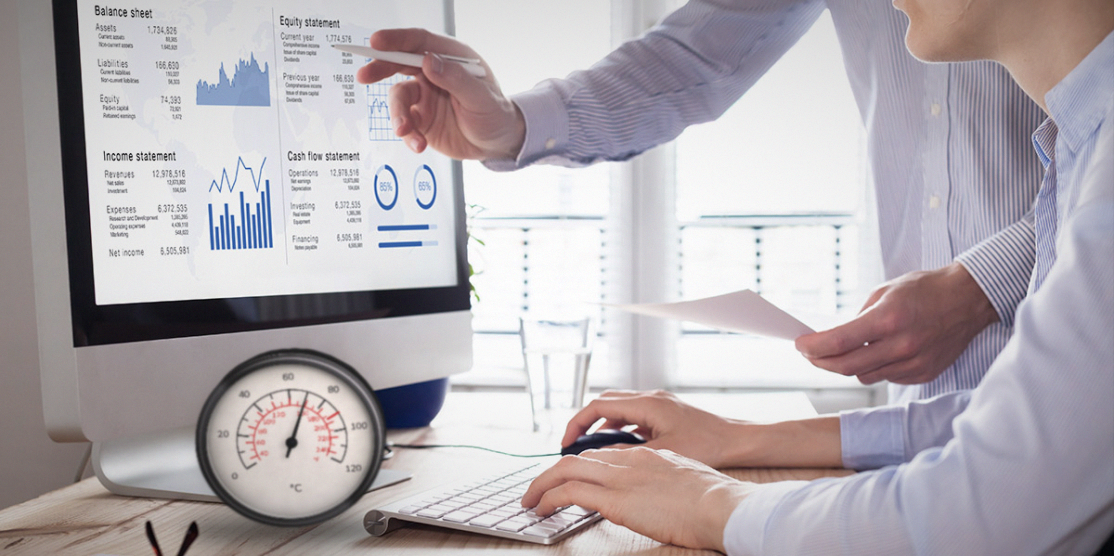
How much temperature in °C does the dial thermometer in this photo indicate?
70 °C
